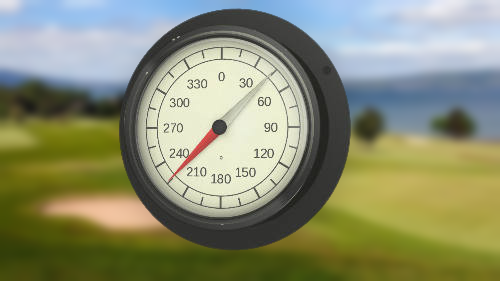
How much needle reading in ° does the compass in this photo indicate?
225 °
